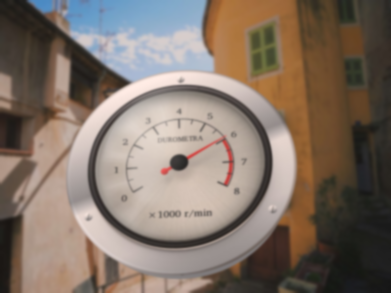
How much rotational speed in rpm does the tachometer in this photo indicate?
6000 rpm
